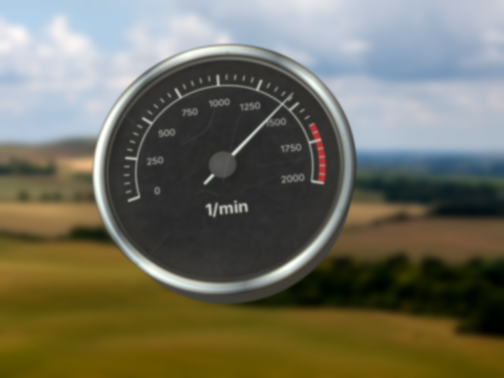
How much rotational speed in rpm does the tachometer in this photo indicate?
1450 rpm
